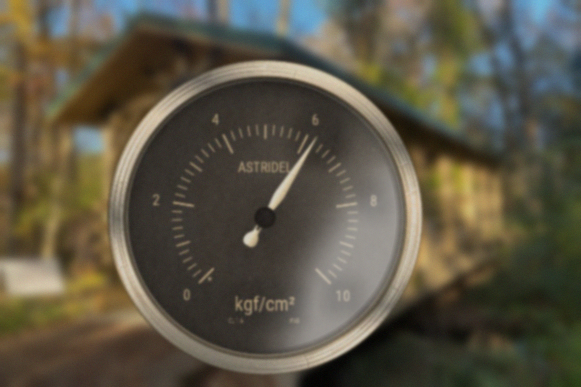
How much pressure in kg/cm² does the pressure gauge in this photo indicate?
6.2 kg/cm²
